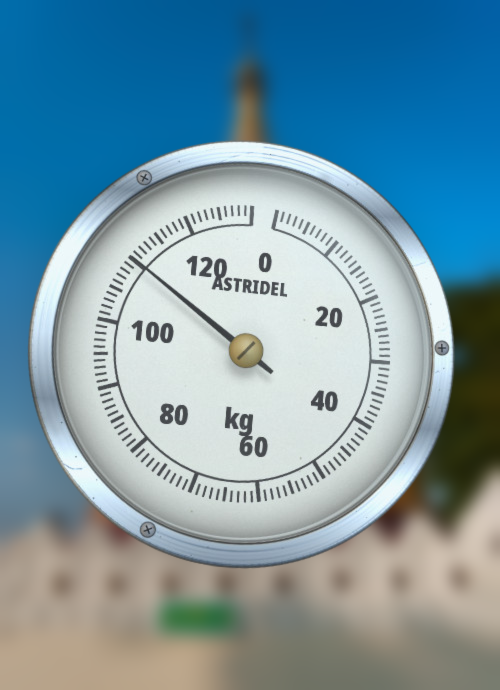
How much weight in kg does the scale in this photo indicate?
110 kg
